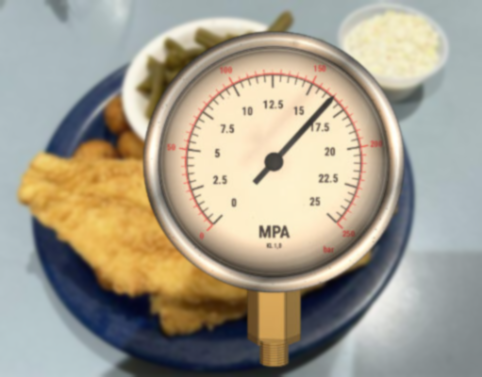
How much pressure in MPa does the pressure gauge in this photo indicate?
16.5 MPa
